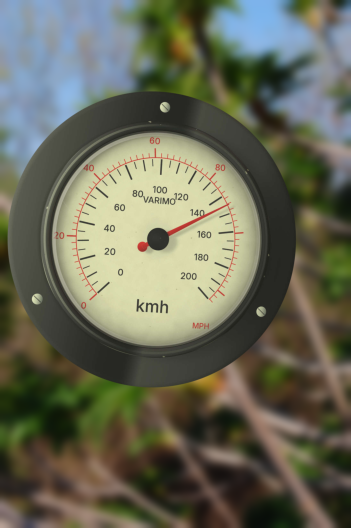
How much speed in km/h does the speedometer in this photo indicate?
145 km/h
